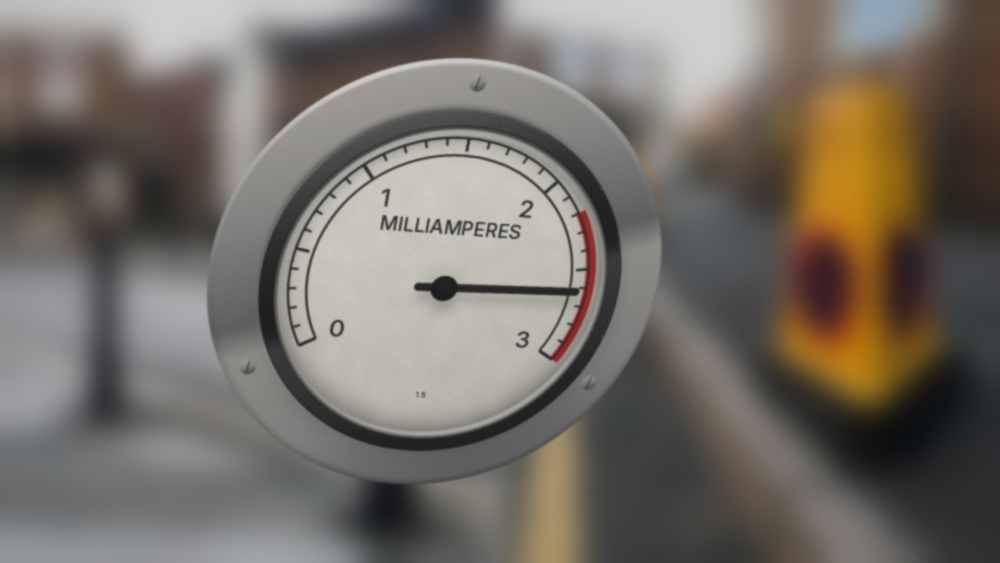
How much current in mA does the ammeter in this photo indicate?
2.6 mA
